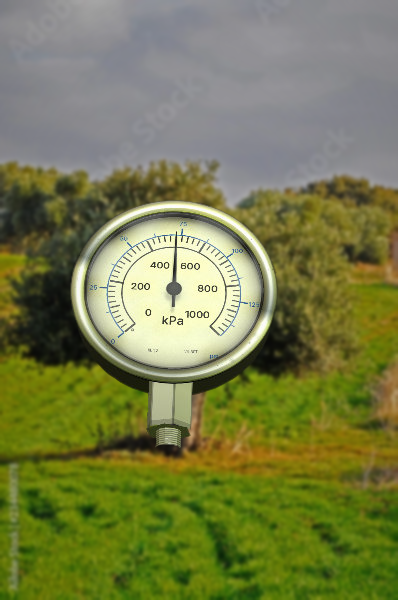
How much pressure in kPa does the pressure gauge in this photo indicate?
500 kPa
